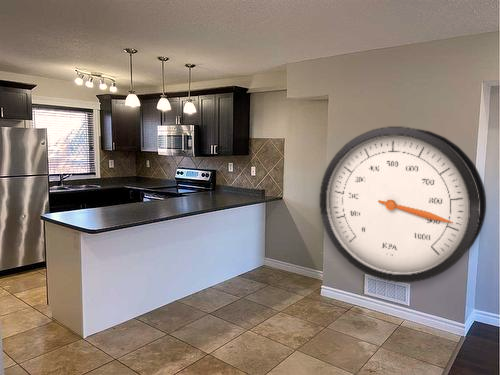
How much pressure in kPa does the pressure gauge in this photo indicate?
880 kPa
